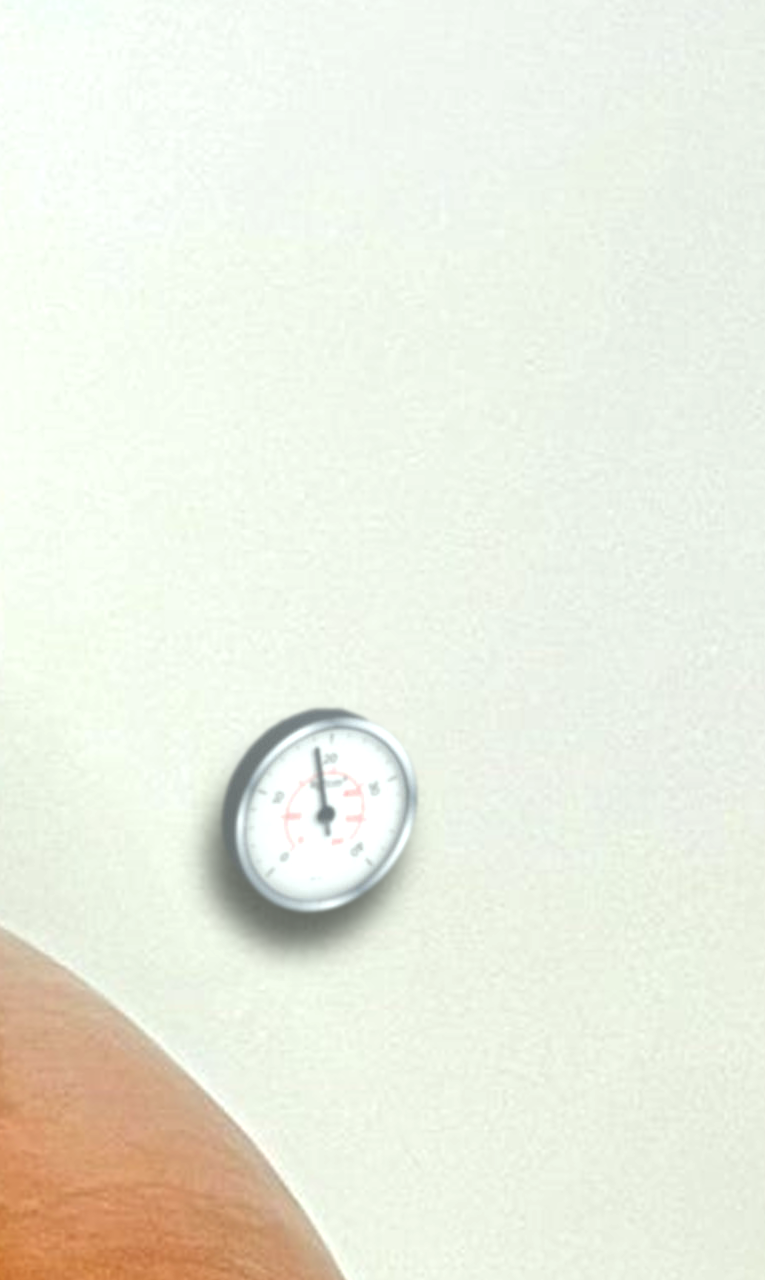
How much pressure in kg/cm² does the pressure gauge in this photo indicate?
18 kg/cm²
